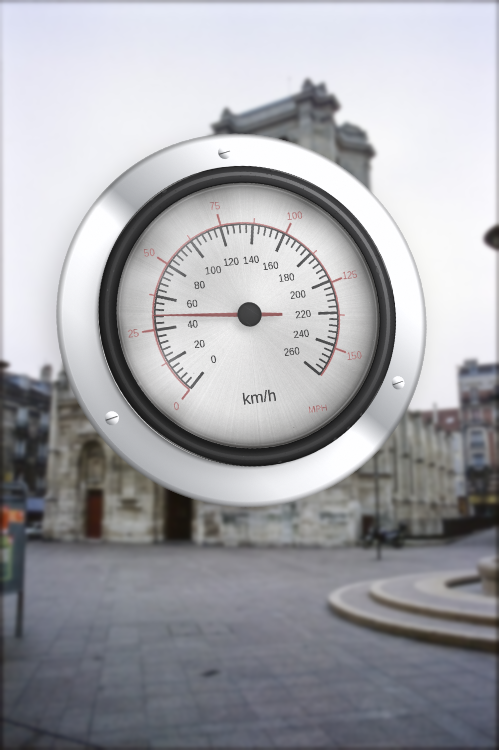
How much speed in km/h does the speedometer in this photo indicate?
48 km/h
